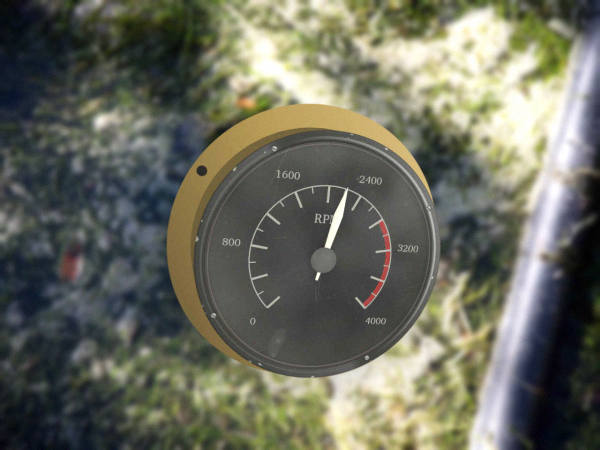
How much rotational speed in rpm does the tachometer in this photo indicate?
2200 rpm
